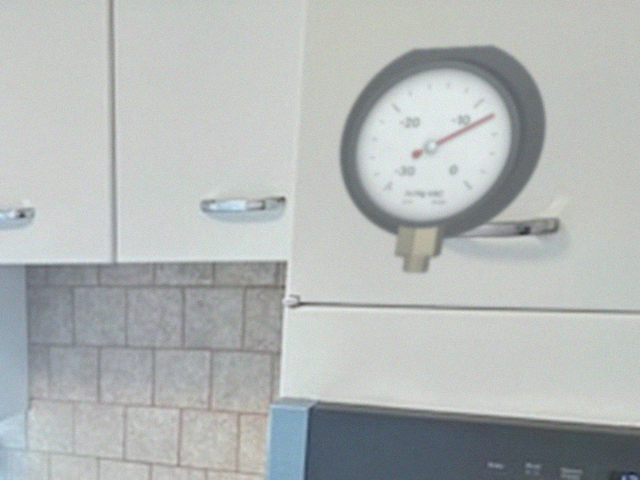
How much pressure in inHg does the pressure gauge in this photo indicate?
-8 inHg
